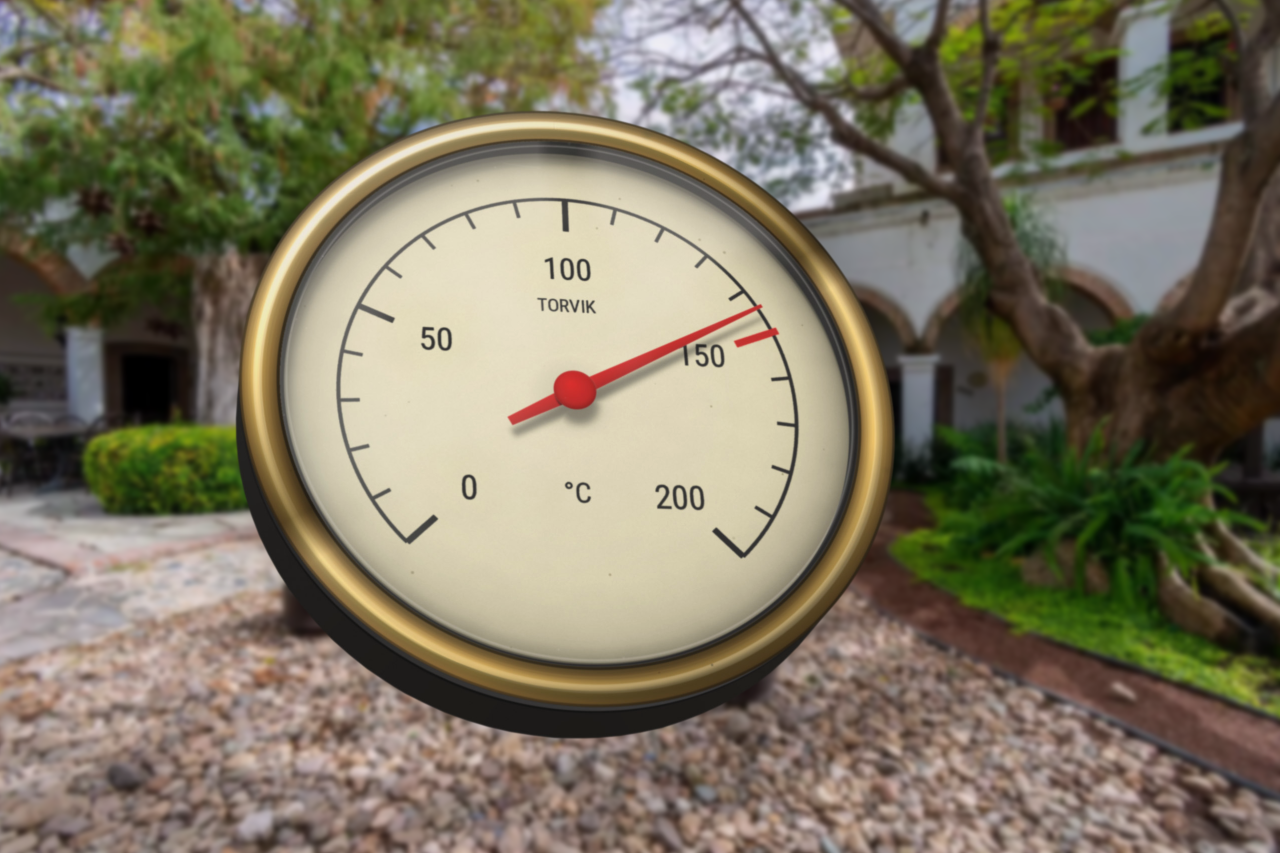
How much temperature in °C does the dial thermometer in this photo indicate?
145 °C
